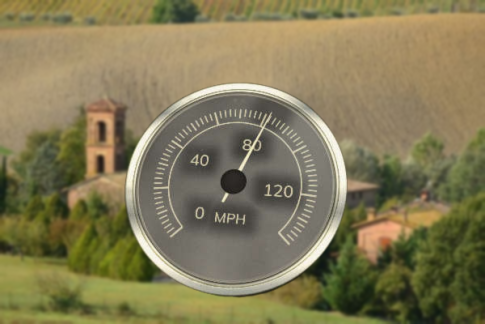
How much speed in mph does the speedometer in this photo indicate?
82 mph
